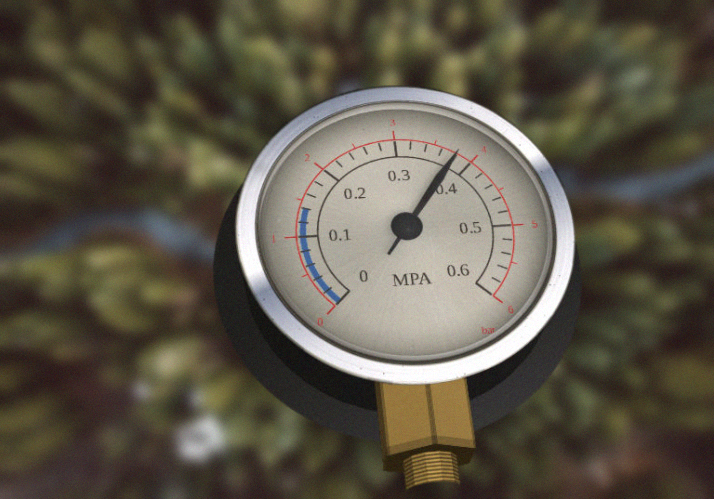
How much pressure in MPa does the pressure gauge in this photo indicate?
0.38 MPa
